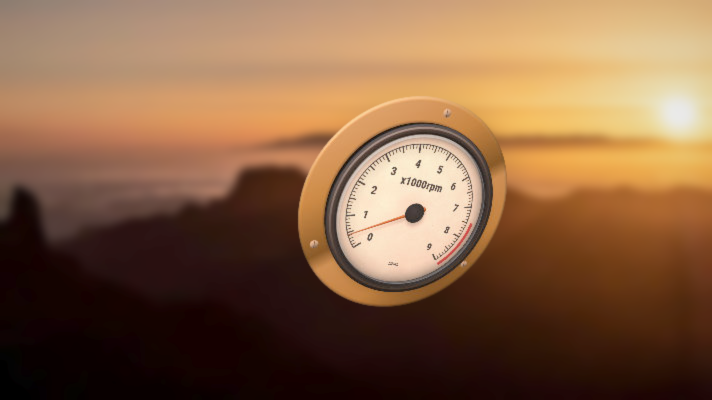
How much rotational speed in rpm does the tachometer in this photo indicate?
500 rpm
